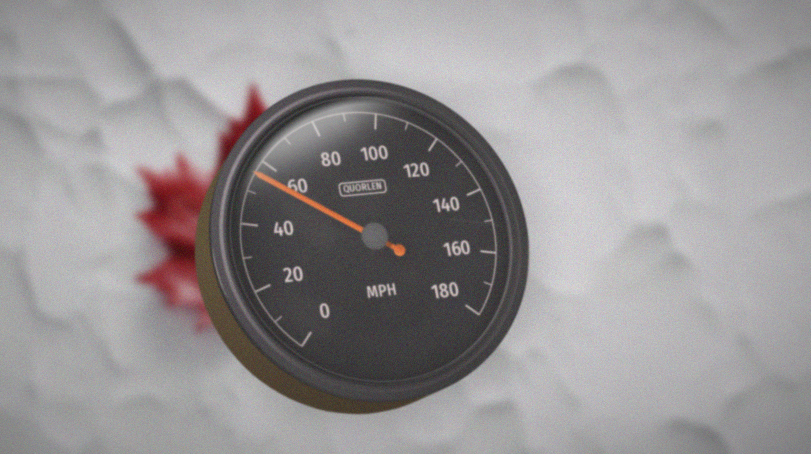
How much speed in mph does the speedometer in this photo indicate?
55 mph
